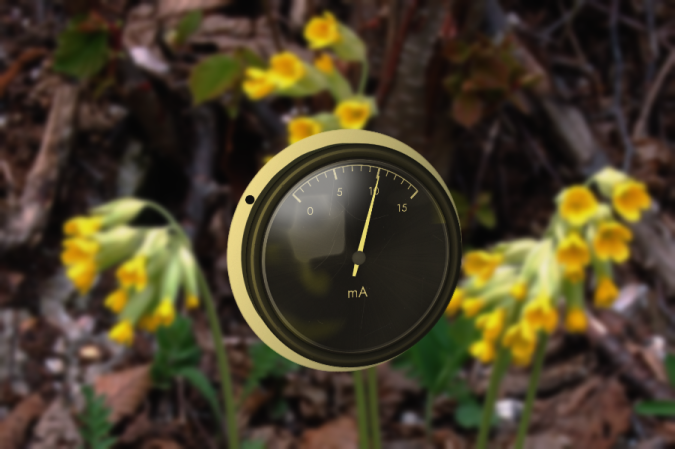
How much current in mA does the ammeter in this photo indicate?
10 mA
